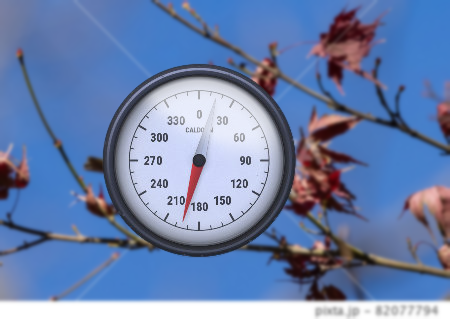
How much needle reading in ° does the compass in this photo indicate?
195 °
